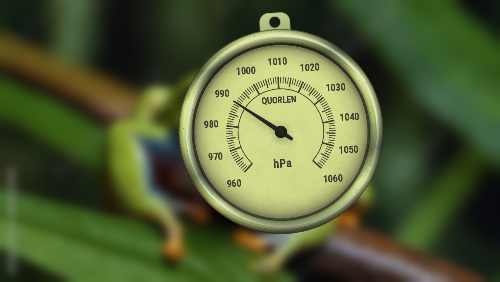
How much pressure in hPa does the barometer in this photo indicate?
990 hPa
